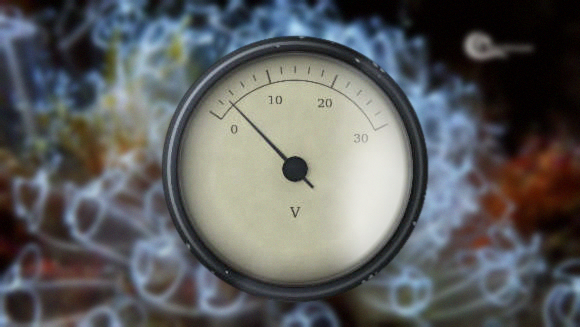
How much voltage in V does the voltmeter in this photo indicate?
3 V
